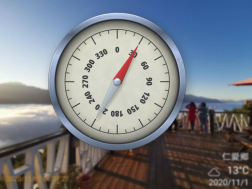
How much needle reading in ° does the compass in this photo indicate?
30 °
